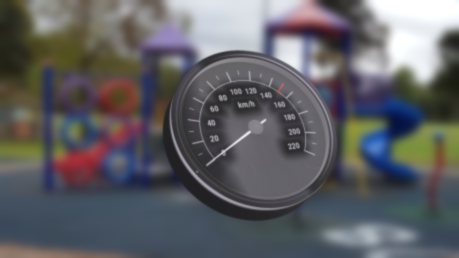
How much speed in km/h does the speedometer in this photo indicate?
0 km/h
